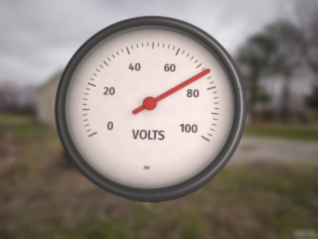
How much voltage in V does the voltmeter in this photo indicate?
74 V
